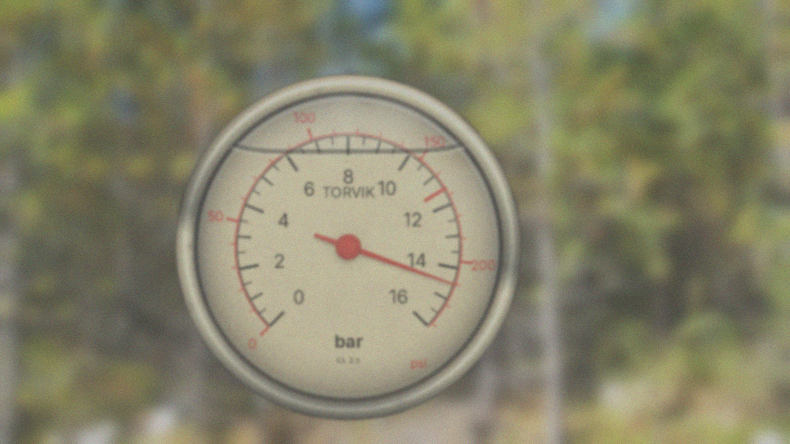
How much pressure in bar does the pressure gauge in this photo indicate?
14.5 bar
